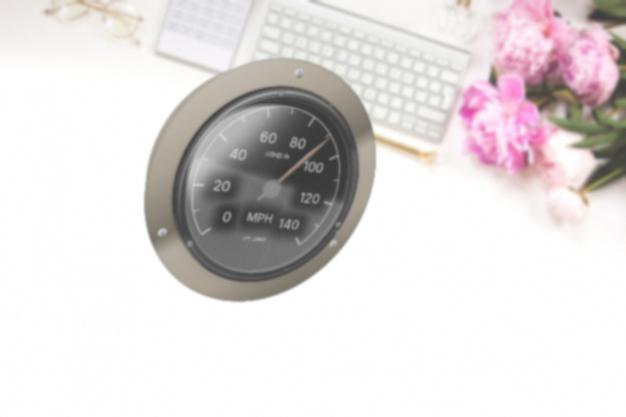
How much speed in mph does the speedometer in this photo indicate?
90 mph
